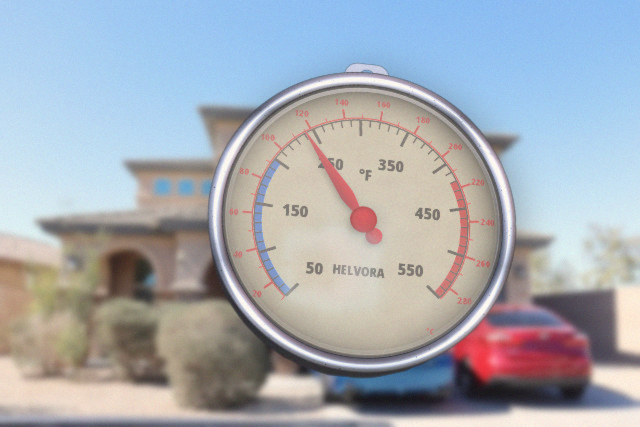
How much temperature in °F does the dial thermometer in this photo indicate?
240 °F
